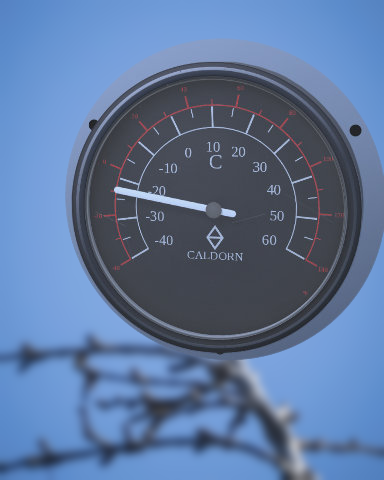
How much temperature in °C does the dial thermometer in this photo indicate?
-22.5 °C
